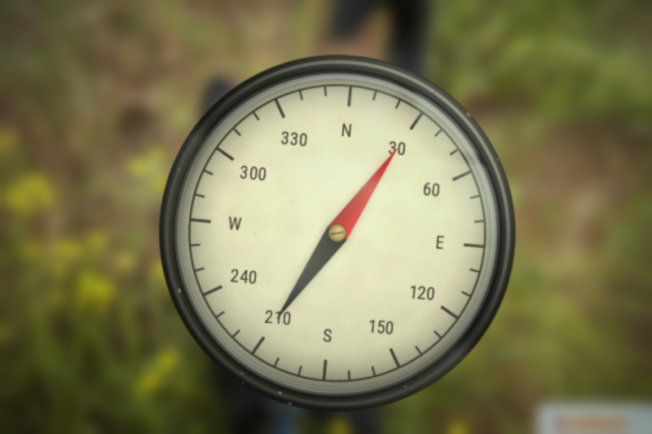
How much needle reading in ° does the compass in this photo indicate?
30 °
